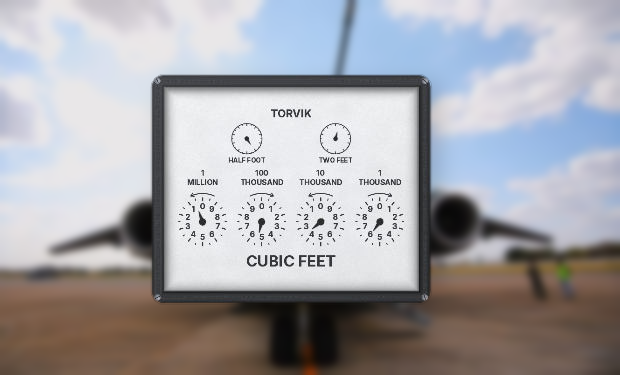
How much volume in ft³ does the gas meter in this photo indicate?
53600 ft³
